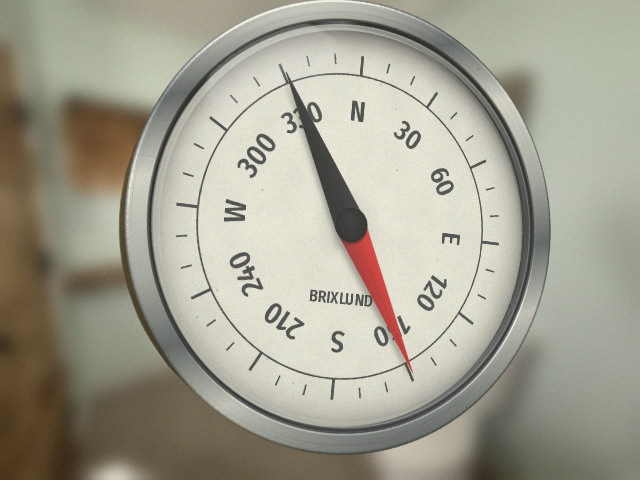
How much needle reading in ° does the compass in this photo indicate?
150 °
